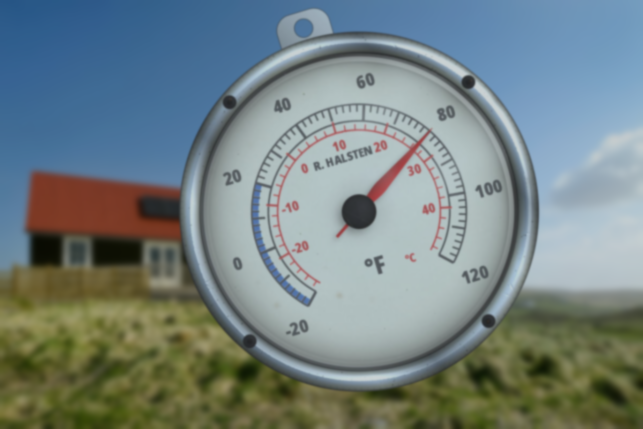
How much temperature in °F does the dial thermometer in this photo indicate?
80 °F
